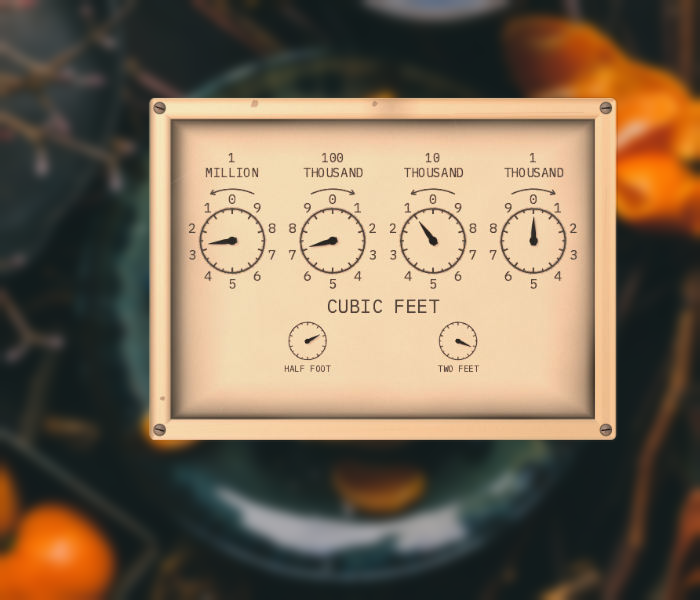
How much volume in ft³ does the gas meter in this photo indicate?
271000 ft³
